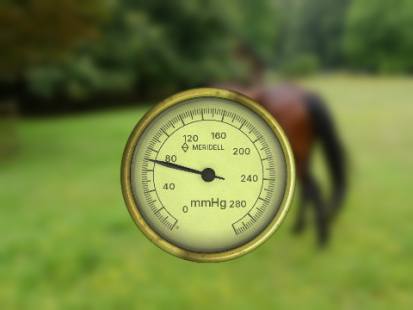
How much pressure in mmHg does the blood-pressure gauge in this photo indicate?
70 mmHg
